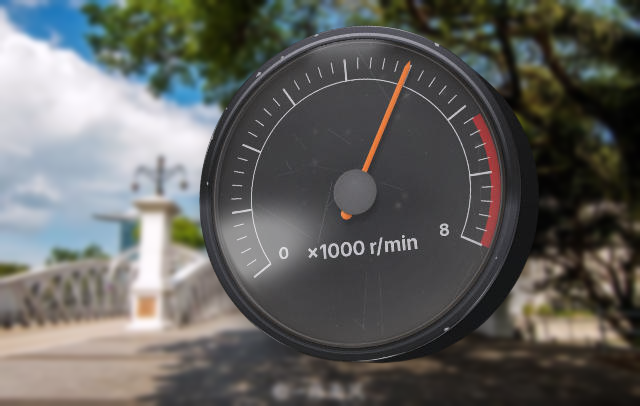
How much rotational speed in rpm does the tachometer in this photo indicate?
5000 rpm
